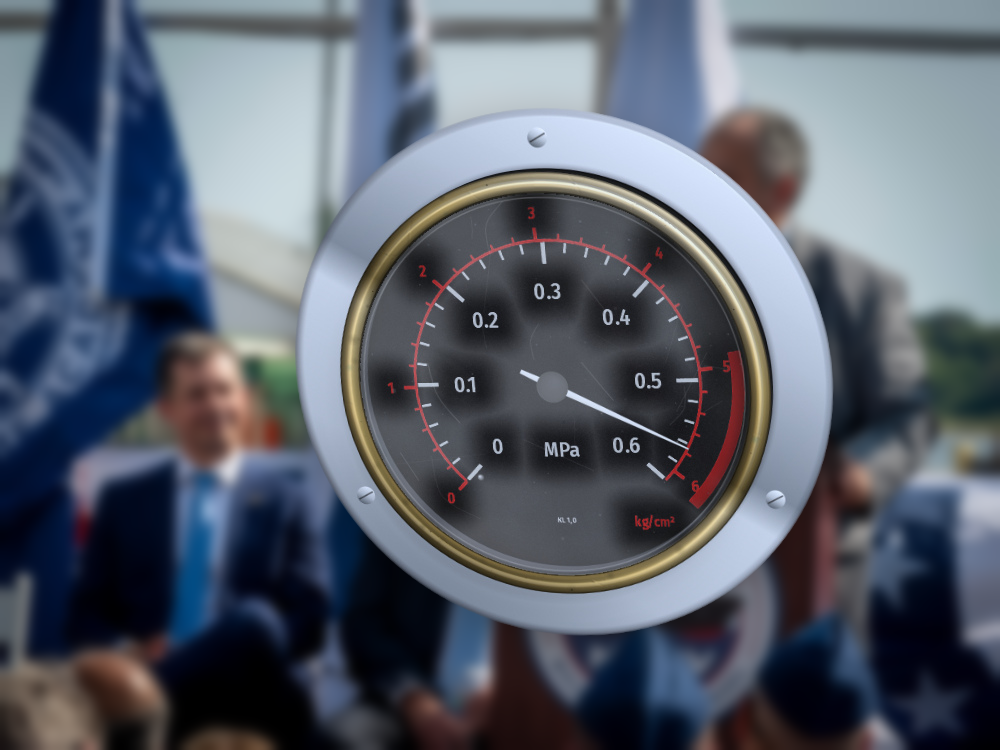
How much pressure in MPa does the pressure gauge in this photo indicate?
0.56 MPa
